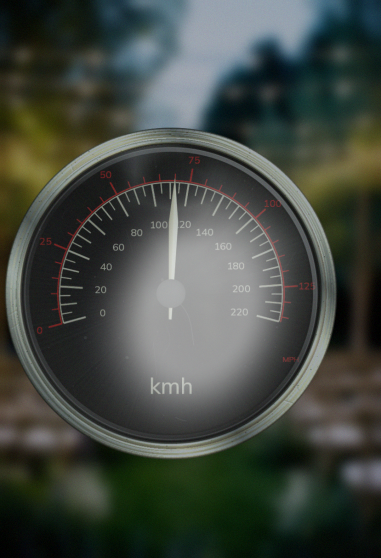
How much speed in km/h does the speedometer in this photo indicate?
112.5 km/h
